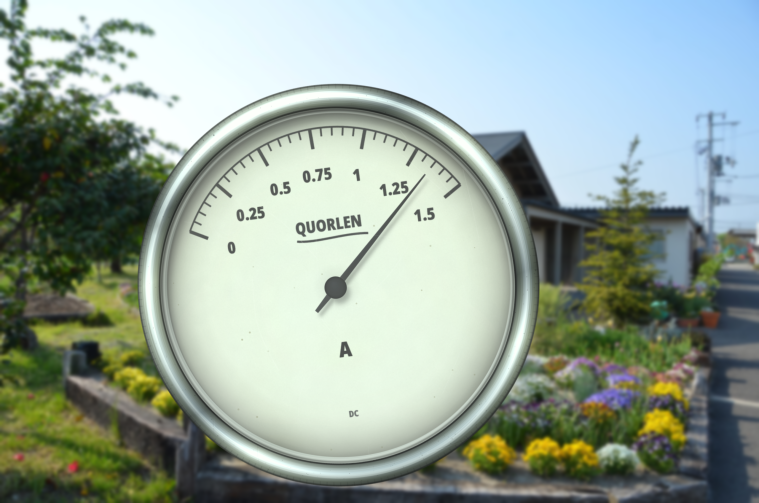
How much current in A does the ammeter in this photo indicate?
1.35 A
